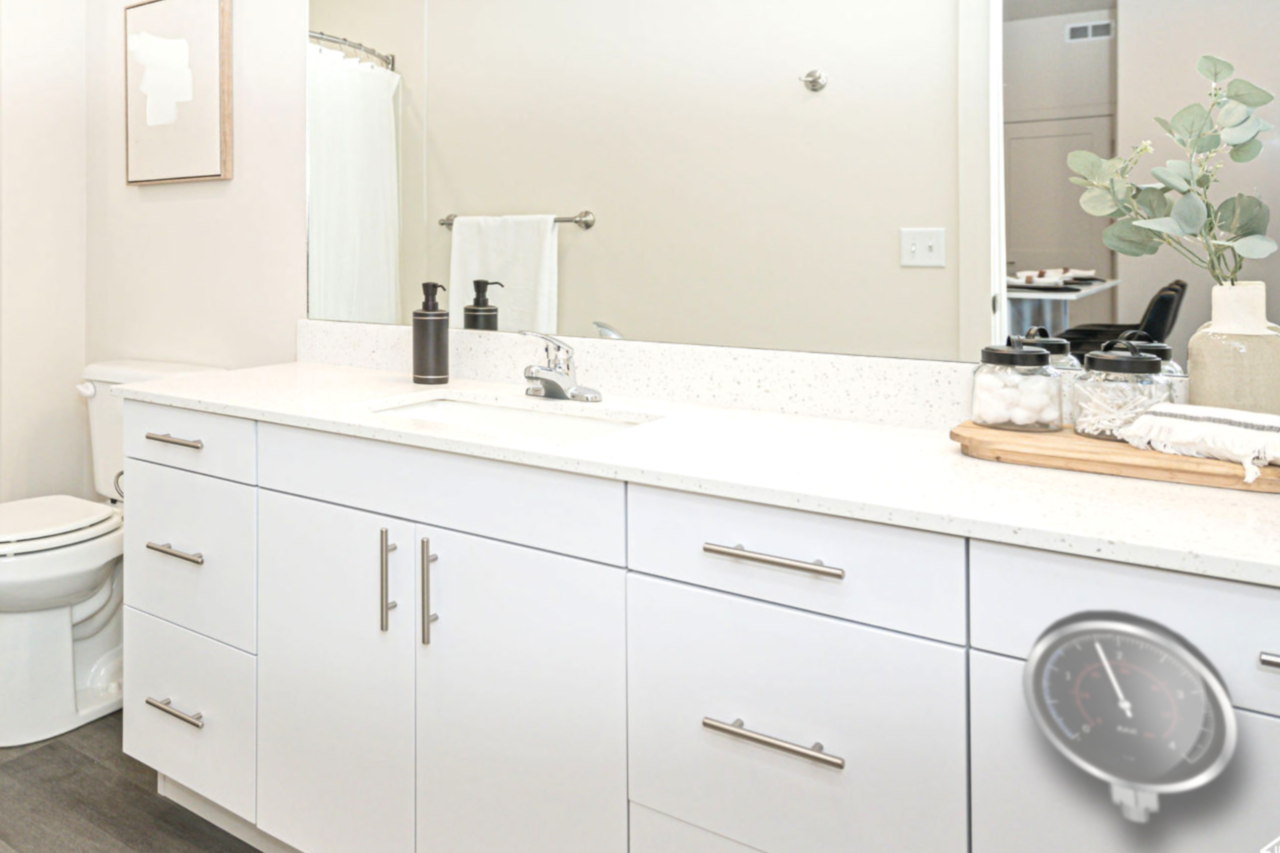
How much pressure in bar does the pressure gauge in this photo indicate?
1.75 bar
